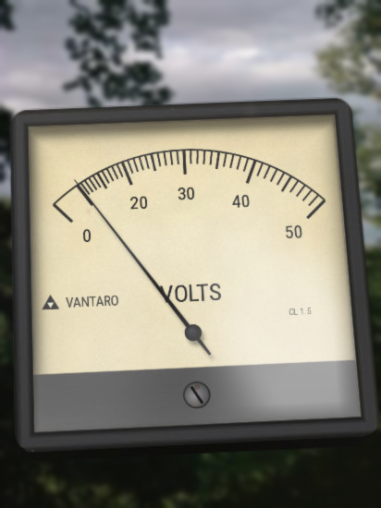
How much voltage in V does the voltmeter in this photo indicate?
10 V
